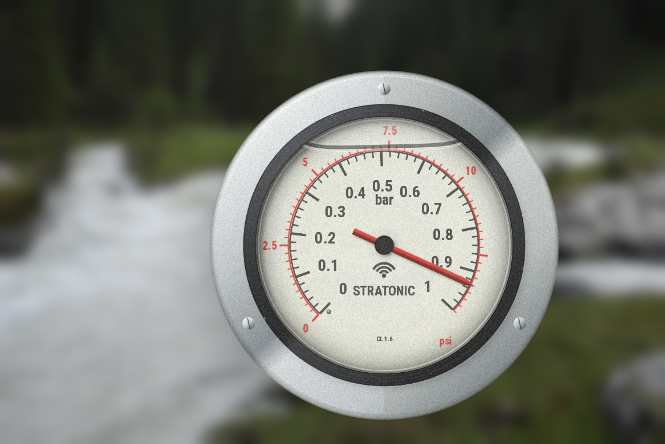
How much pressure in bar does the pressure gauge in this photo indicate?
0.93 bar
